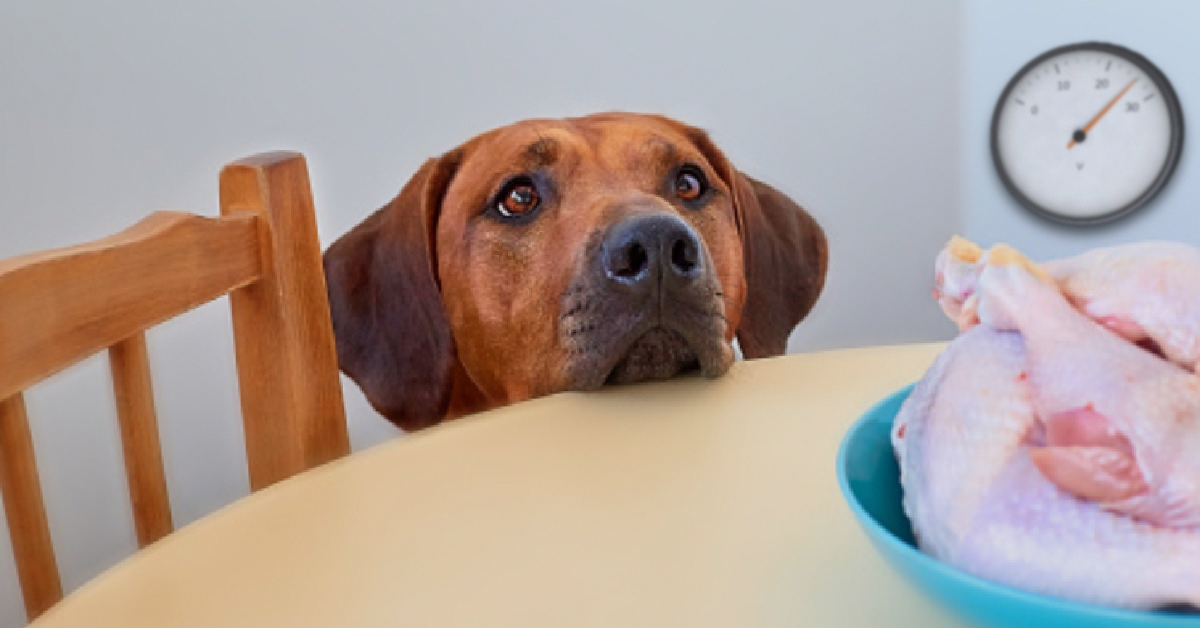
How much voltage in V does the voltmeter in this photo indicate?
26 V
